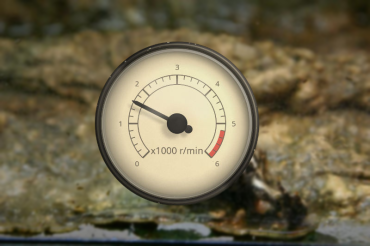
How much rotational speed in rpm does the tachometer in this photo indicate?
1600 rpm
